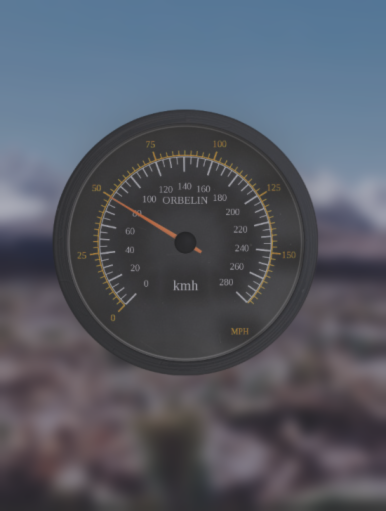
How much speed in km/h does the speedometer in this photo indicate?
80 km/h
